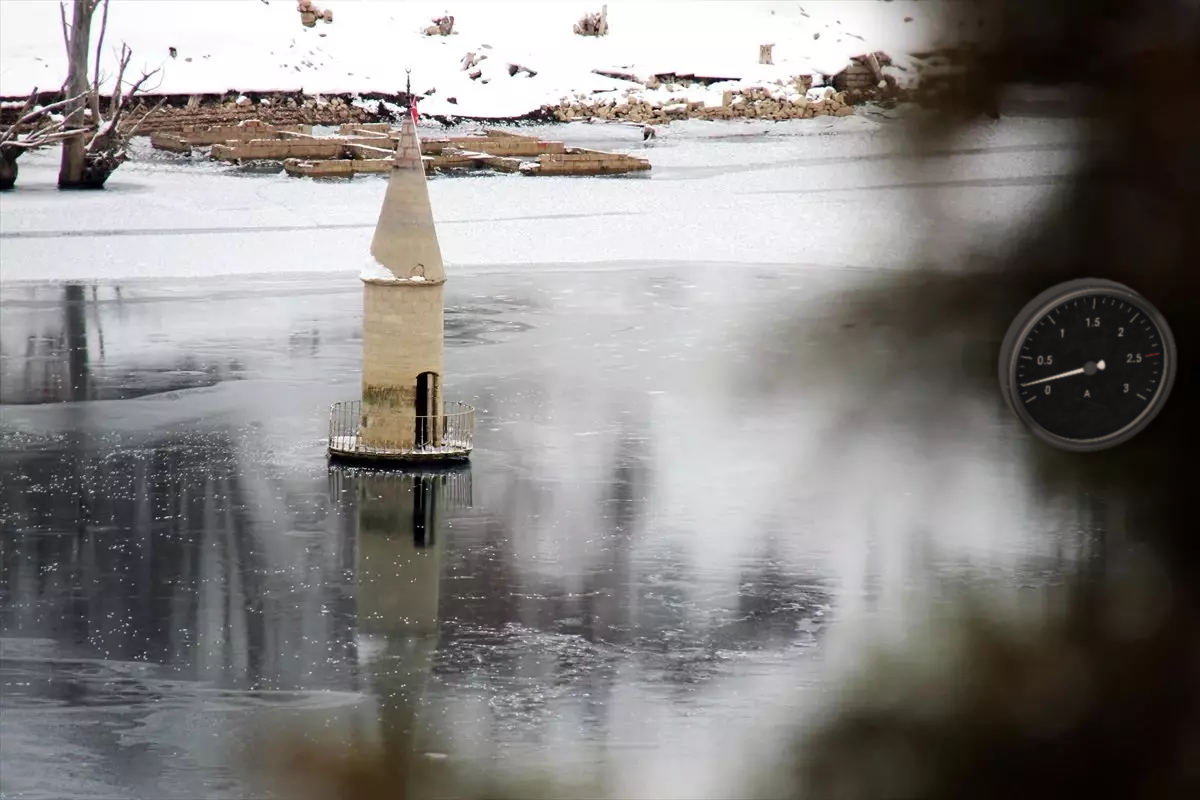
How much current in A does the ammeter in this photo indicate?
0.2 A
